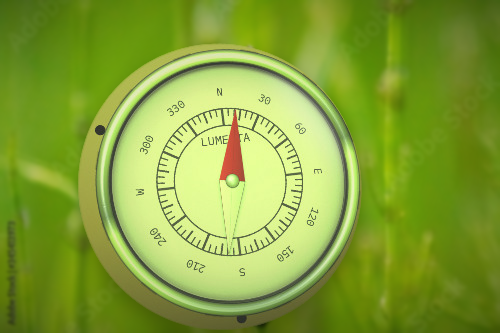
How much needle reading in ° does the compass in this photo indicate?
10 °
